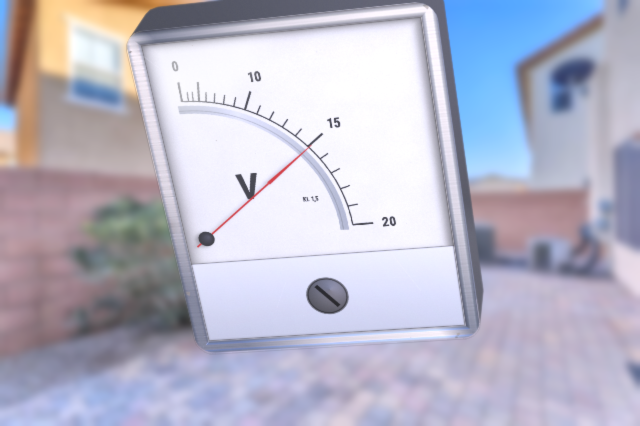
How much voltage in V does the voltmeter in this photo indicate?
15 V
